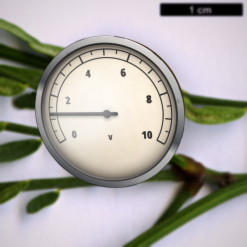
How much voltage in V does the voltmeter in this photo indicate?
1.25 V
